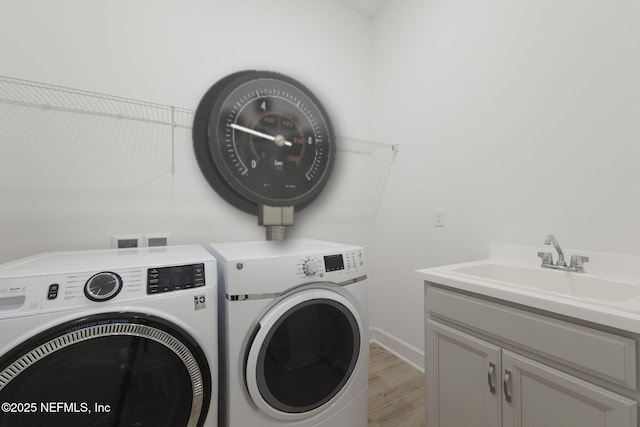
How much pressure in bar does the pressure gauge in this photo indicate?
2 bar
